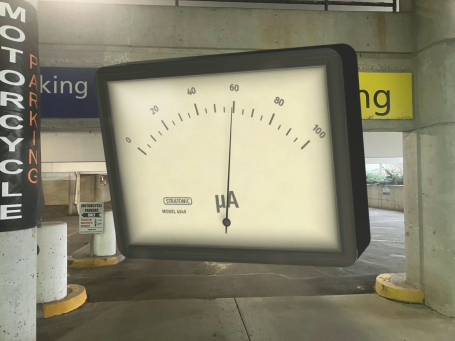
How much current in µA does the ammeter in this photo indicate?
60 µA
